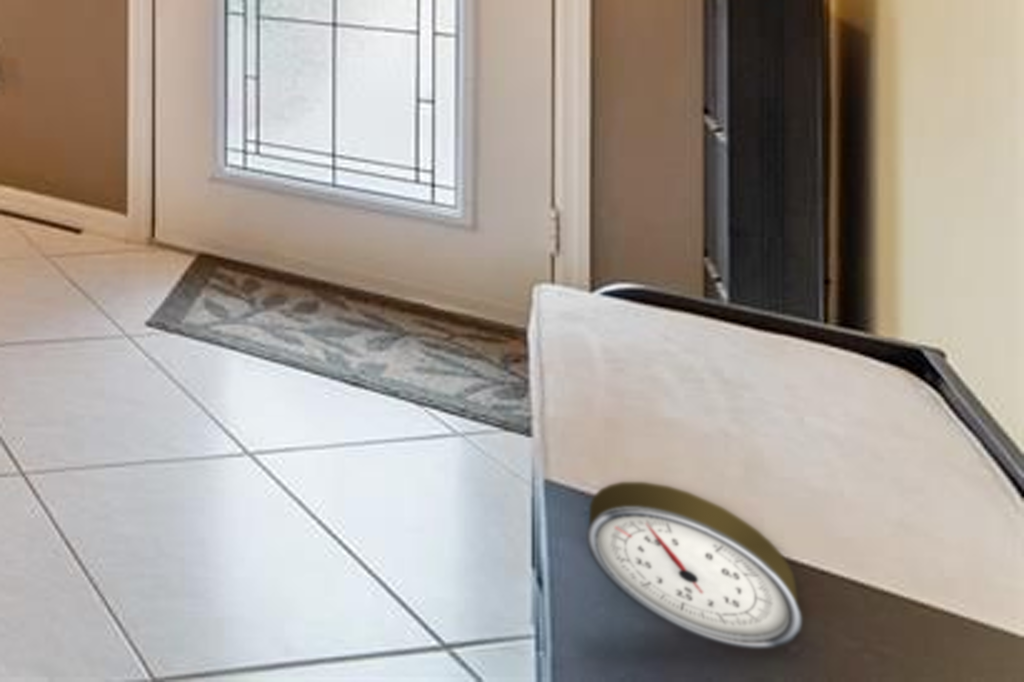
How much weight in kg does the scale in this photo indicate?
4.75 kg
